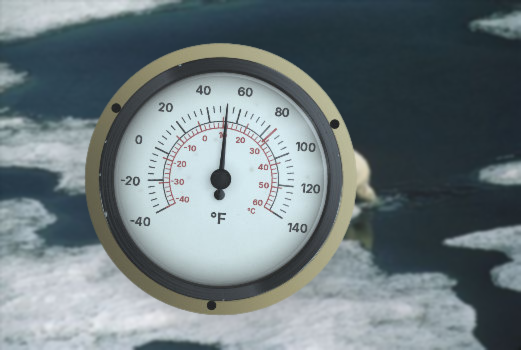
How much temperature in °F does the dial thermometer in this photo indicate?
52 °F
